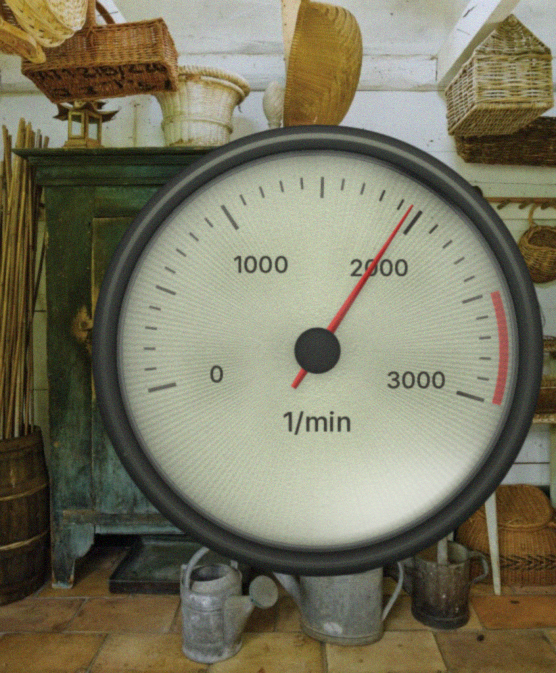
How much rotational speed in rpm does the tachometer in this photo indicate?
1950 rpm
